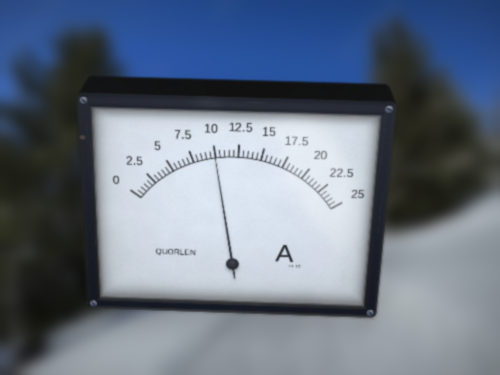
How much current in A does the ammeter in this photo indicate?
10 A
